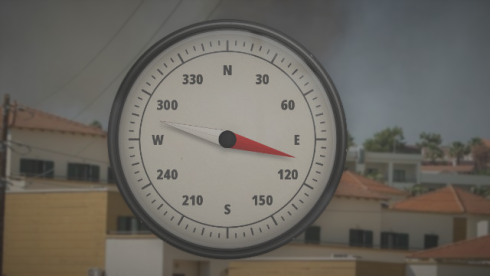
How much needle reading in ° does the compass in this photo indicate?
105 °
